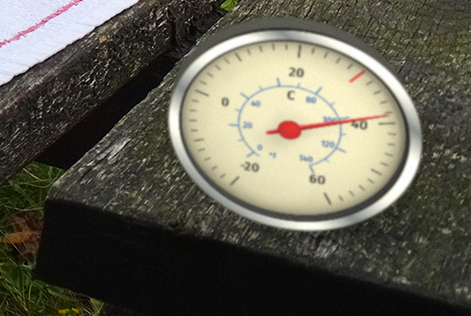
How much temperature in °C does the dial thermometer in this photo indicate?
38 °C
